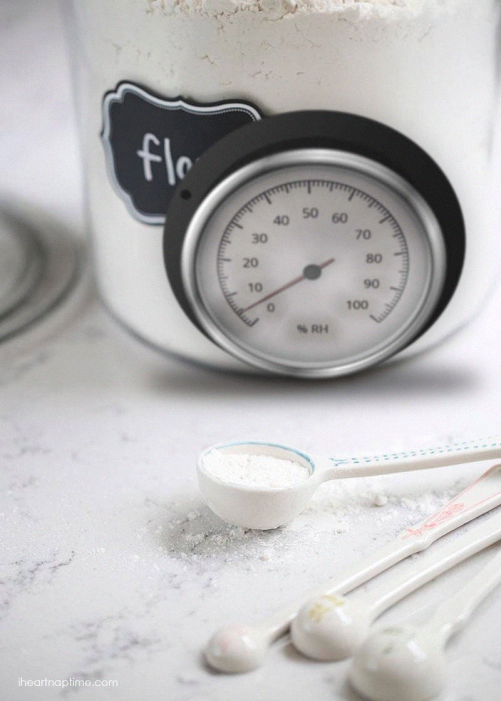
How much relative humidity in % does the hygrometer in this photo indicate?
5 %
